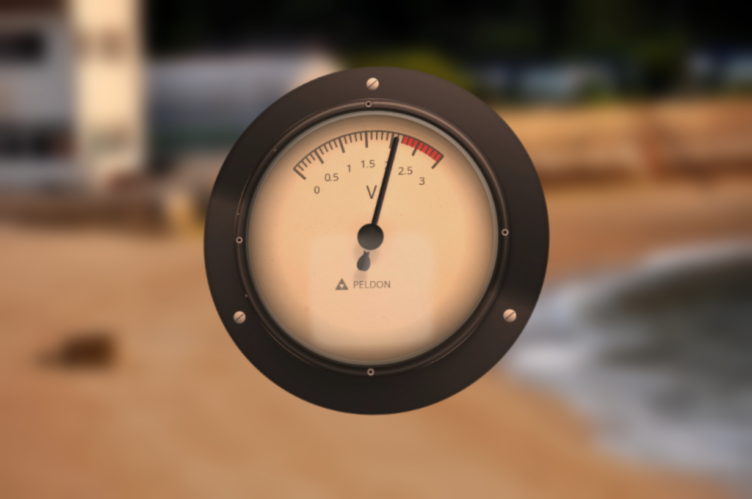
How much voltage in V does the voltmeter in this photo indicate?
2.1 V
